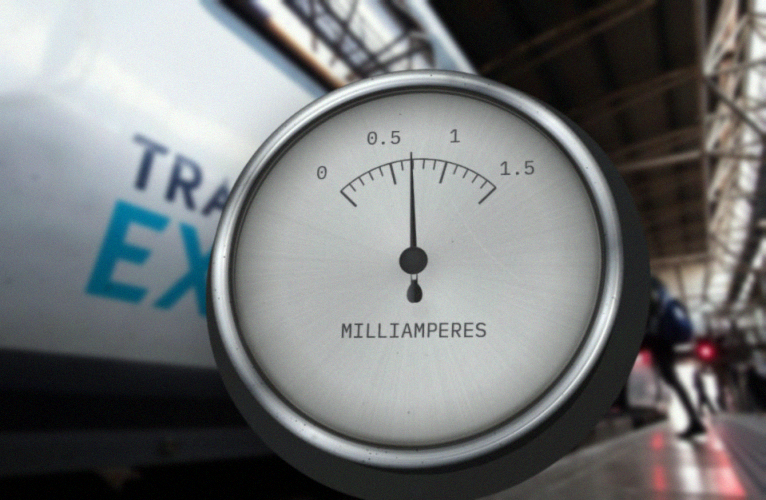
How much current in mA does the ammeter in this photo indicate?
0.7 mA
